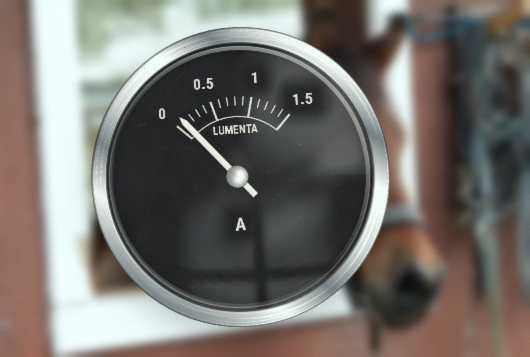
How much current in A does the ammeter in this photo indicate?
0.1 A
